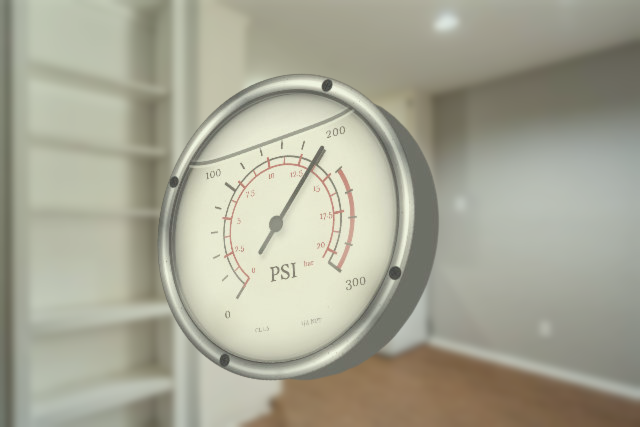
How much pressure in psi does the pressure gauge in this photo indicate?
200 psi
